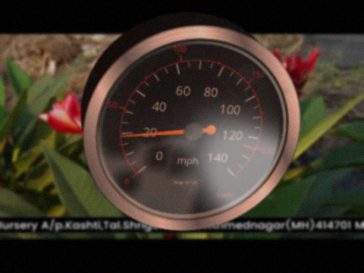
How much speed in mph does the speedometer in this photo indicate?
20 mph
